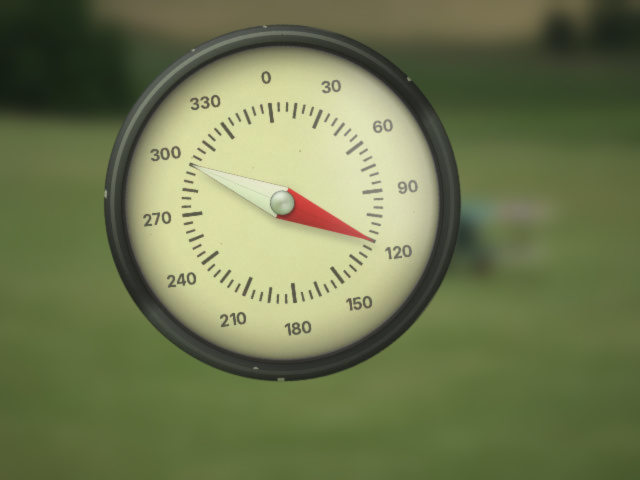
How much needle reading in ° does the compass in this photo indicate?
120 °
